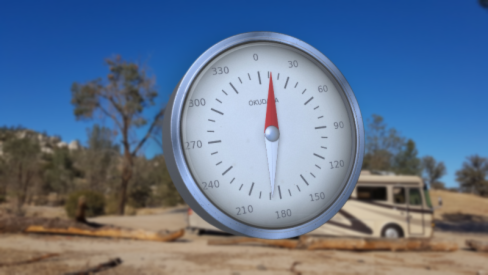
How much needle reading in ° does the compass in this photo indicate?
10 °
